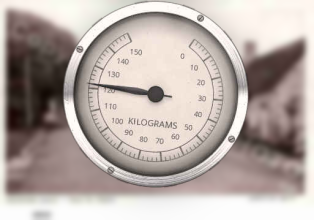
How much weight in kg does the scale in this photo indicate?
122 kg
